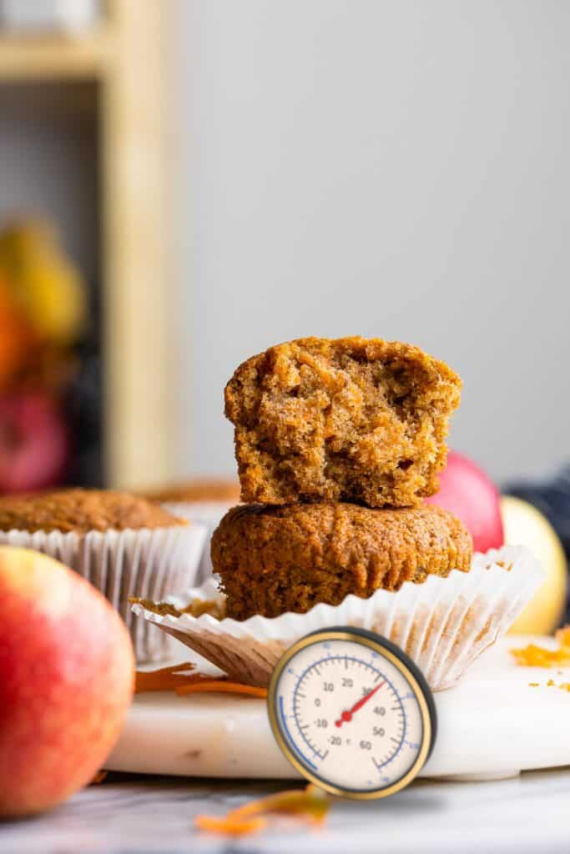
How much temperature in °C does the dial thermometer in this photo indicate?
32 °C
